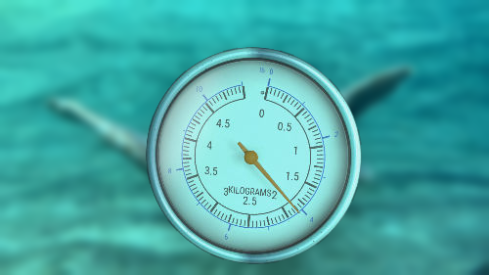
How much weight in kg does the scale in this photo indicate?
1.85 kg
